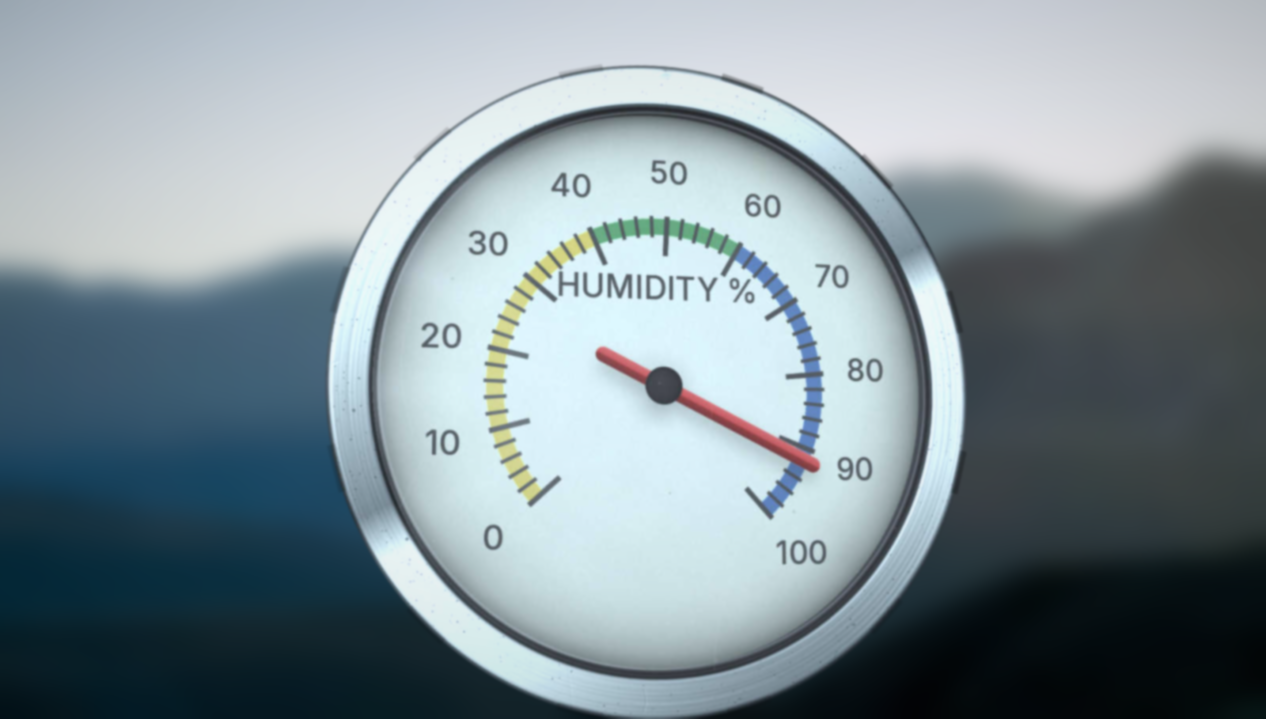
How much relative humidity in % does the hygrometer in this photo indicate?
92 %
